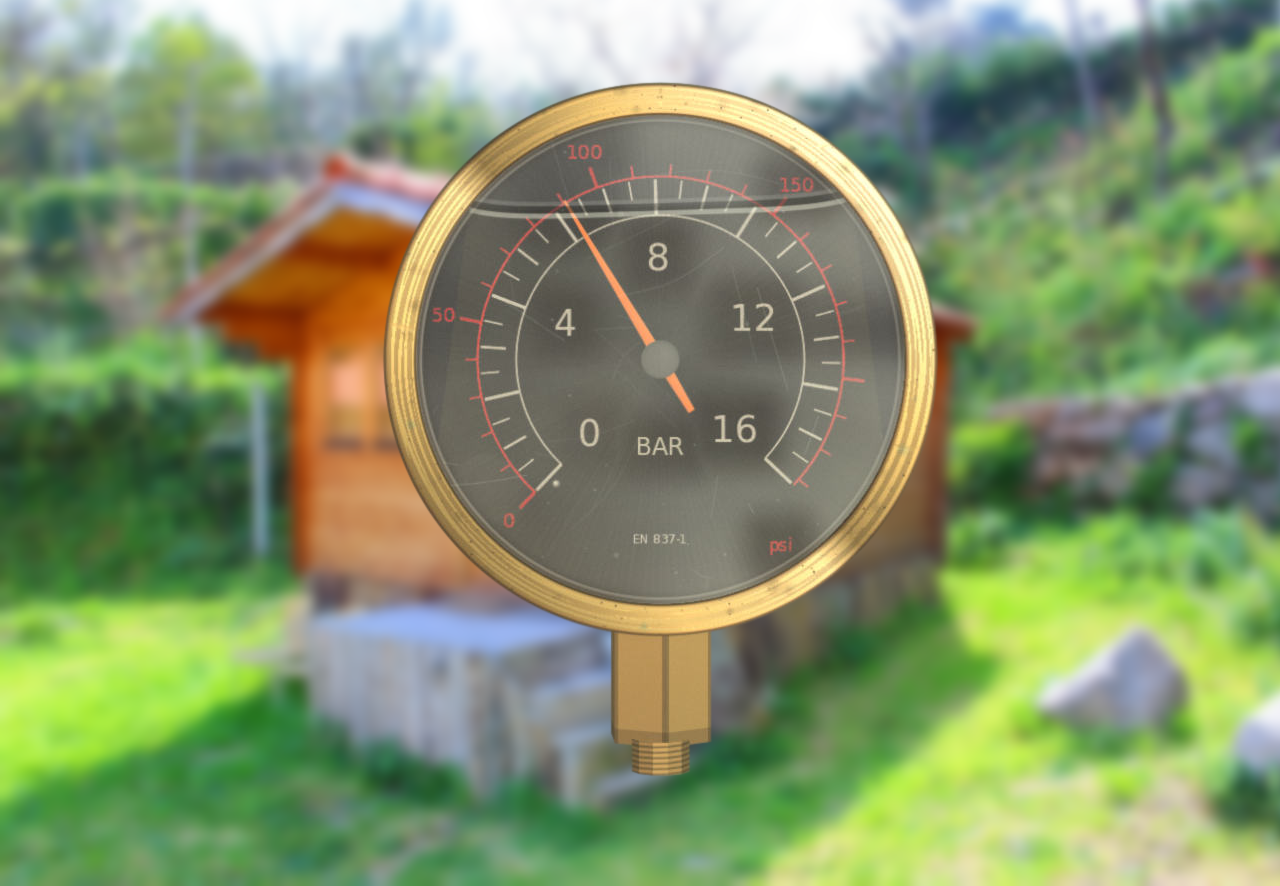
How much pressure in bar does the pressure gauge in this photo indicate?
6.25 bar
